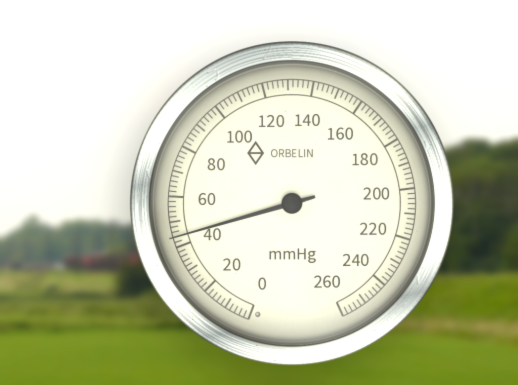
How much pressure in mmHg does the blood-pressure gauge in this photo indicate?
44 mmHg
